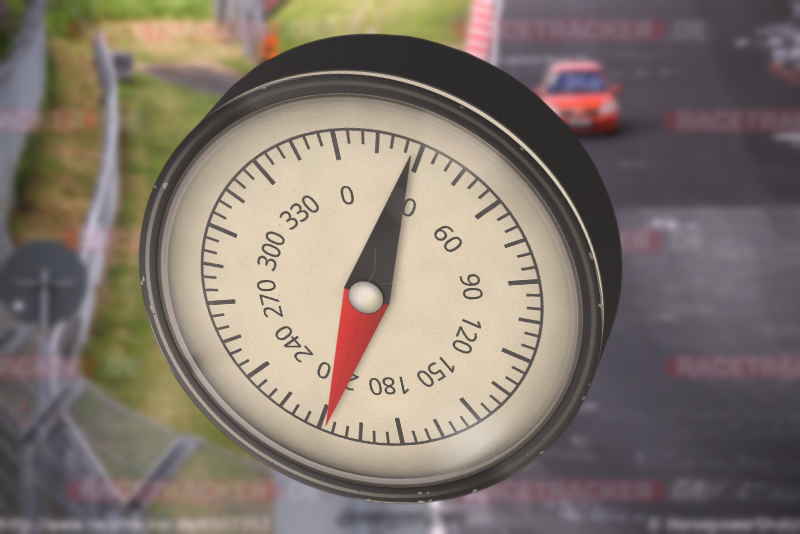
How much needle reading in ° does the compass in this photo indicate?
207.5 °
